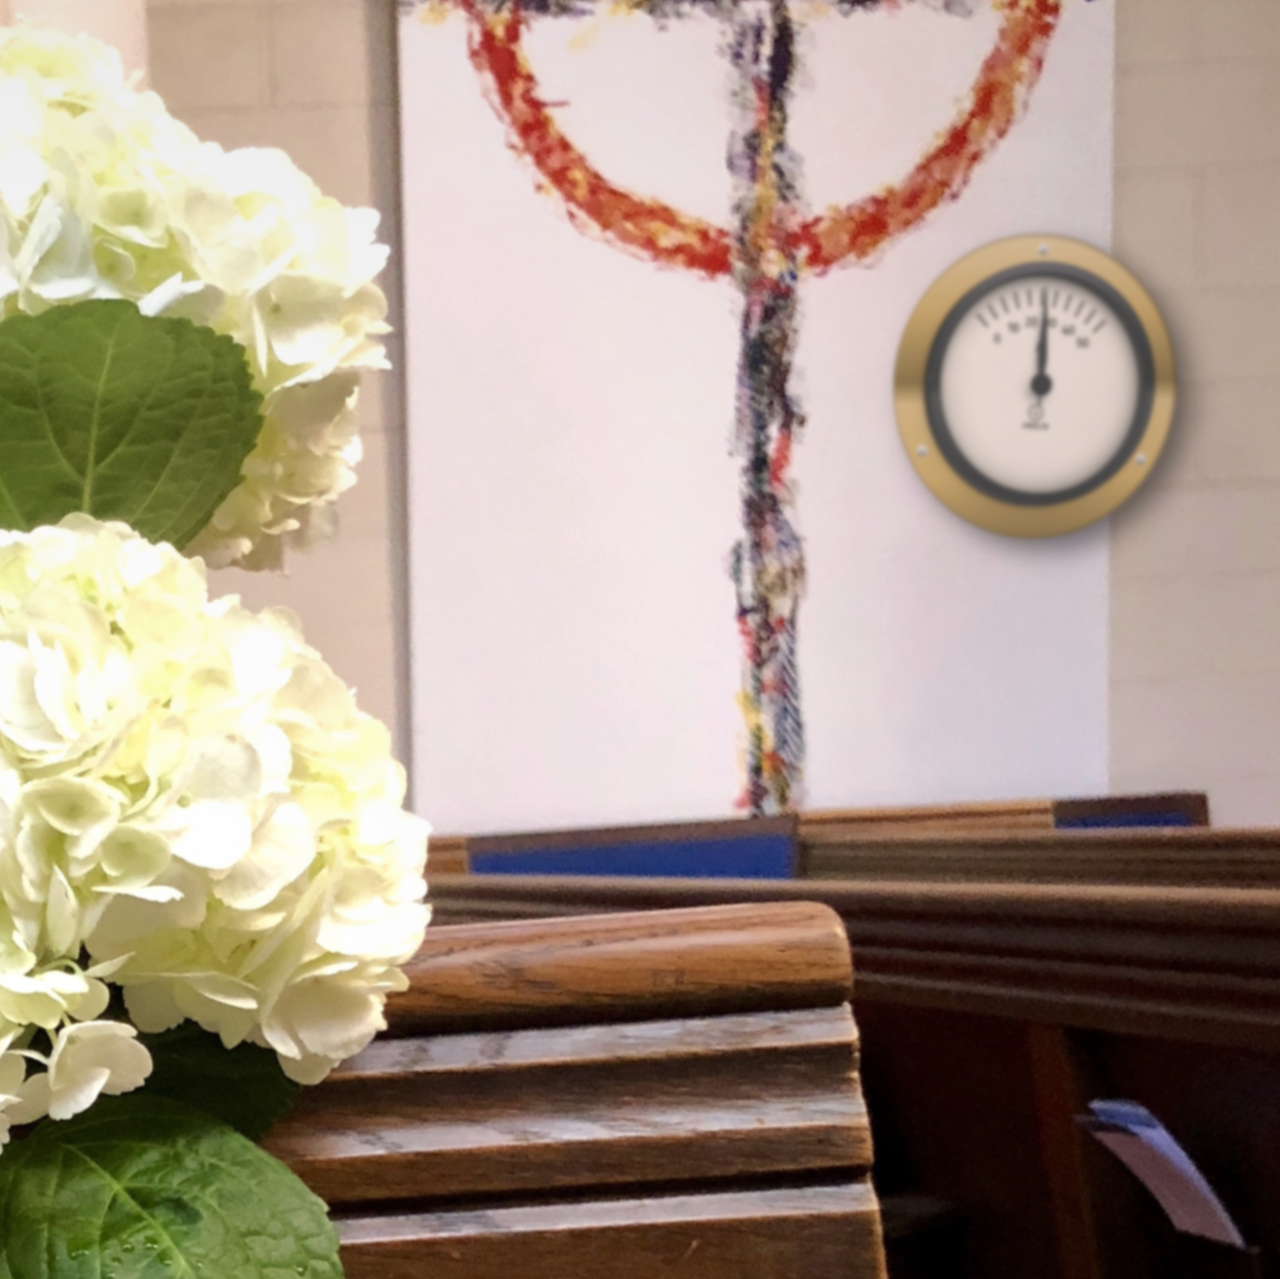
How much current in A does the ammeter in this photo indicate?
25 A
